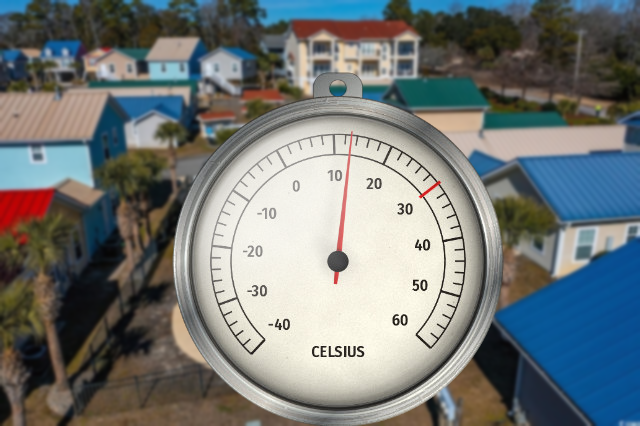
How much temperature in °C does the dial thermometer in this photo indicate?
13 °C
